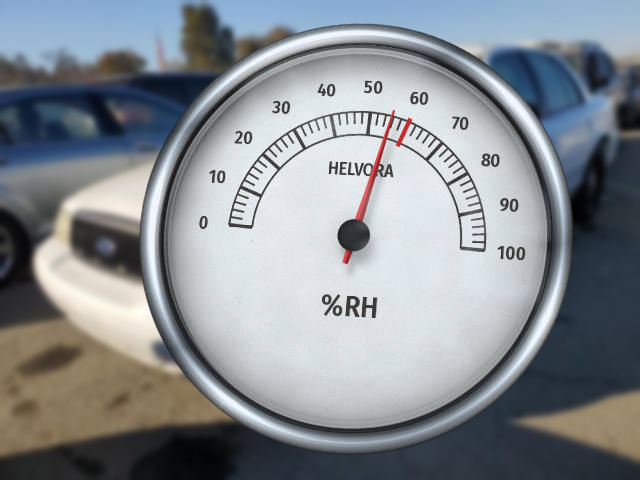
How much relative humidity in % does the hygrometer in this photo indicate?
56 %
